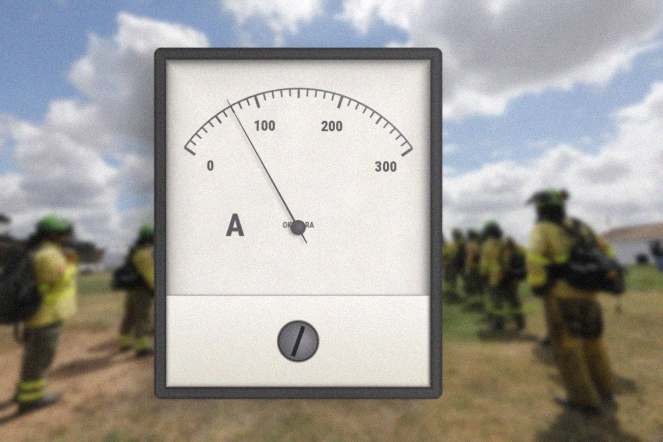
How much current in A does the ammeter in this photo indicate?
70 A
